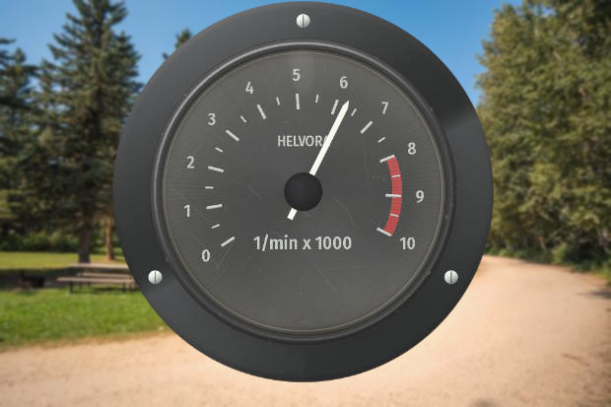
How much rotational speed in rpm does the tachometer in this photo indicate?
6250 rpm
